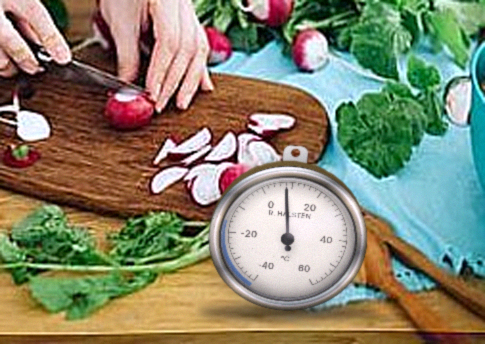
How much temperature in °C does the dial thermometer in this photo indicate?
8 °C
